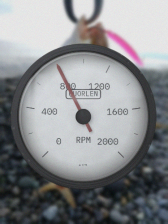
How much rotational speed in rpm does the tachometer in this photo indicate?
800 rpm
